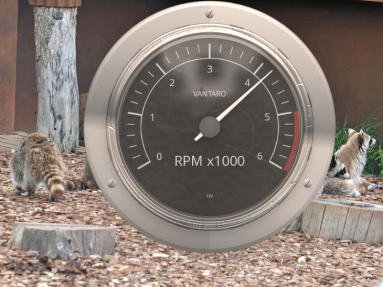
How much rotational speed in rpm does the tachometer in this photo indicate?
4200 rpm
